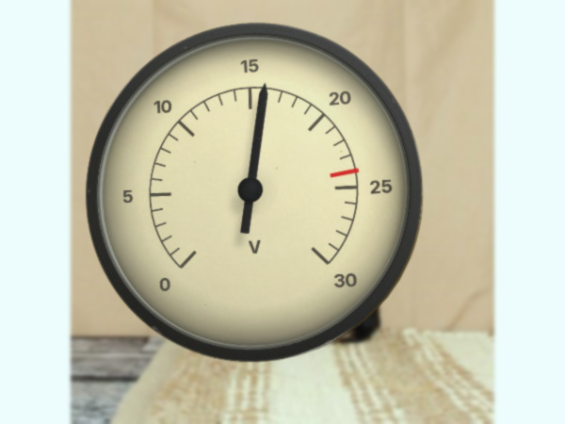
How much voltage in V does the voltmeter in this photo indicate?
16 V
